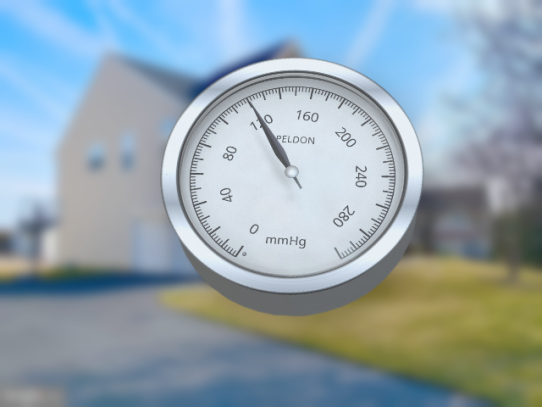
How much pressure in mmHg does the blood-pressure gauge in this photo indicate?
120 mmHg
